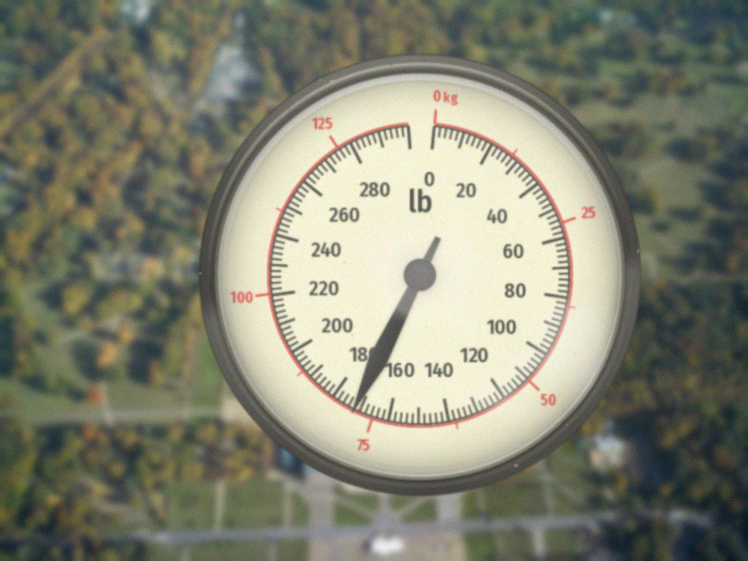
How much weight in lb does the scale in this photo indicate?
172 lb
